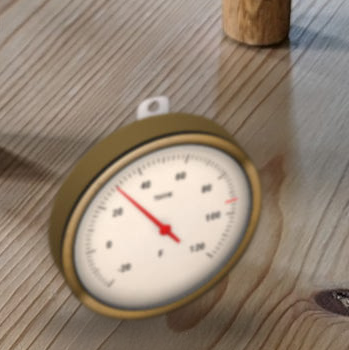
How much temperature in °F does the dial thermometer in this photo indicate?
30 °F
